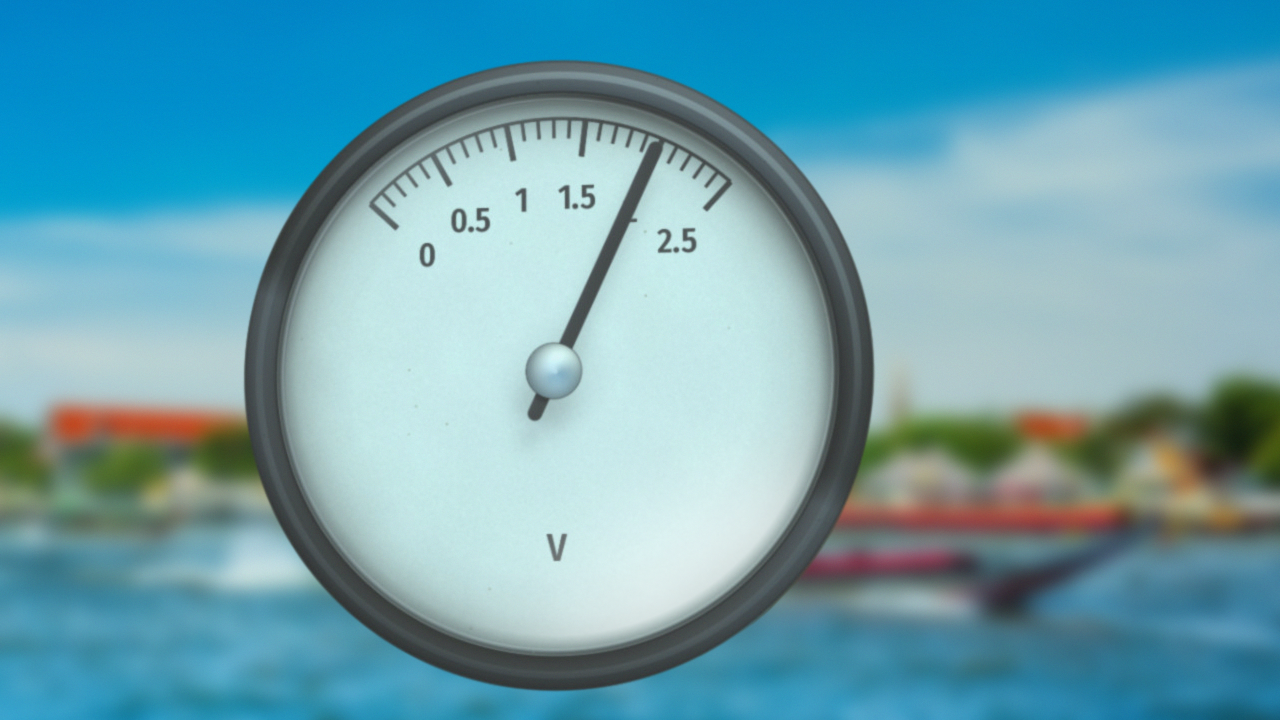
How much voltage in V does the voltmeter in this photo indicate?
2 V
